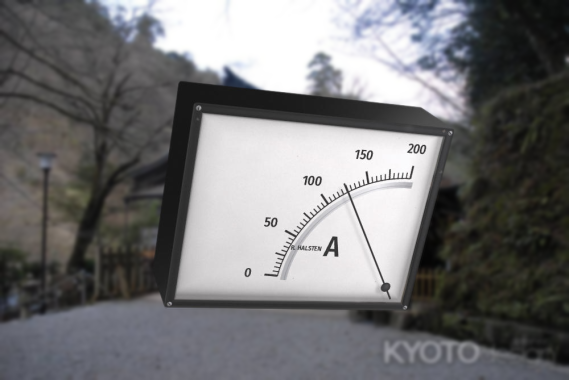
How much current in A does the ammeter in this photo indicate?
125 A
